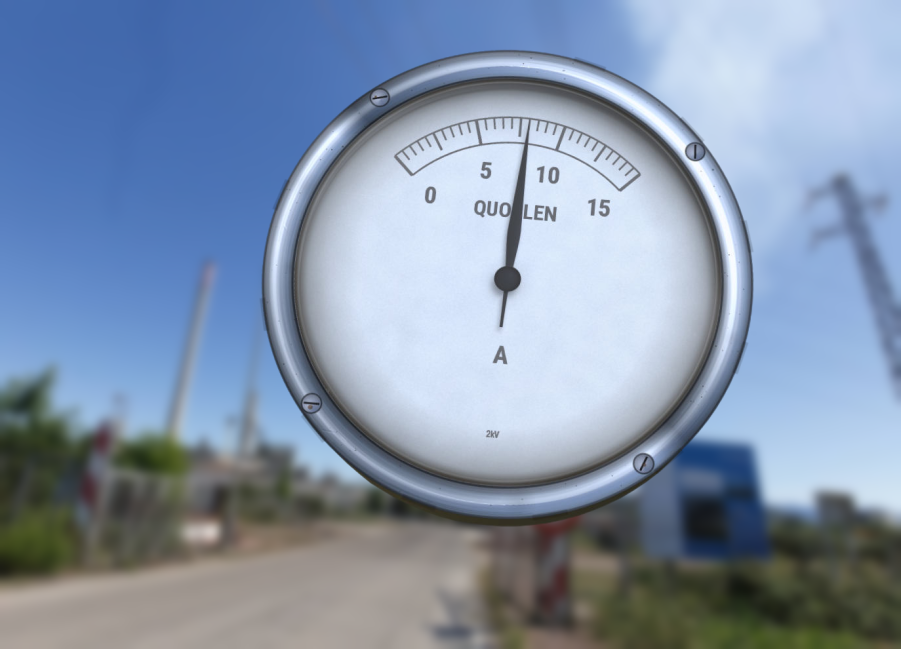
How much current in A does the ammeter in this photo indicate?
8 A
